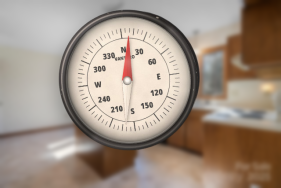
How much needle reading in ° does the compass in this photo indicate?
10 °
